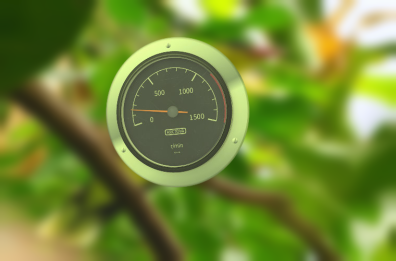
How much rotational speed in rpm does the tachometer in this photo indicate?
150 rpm
